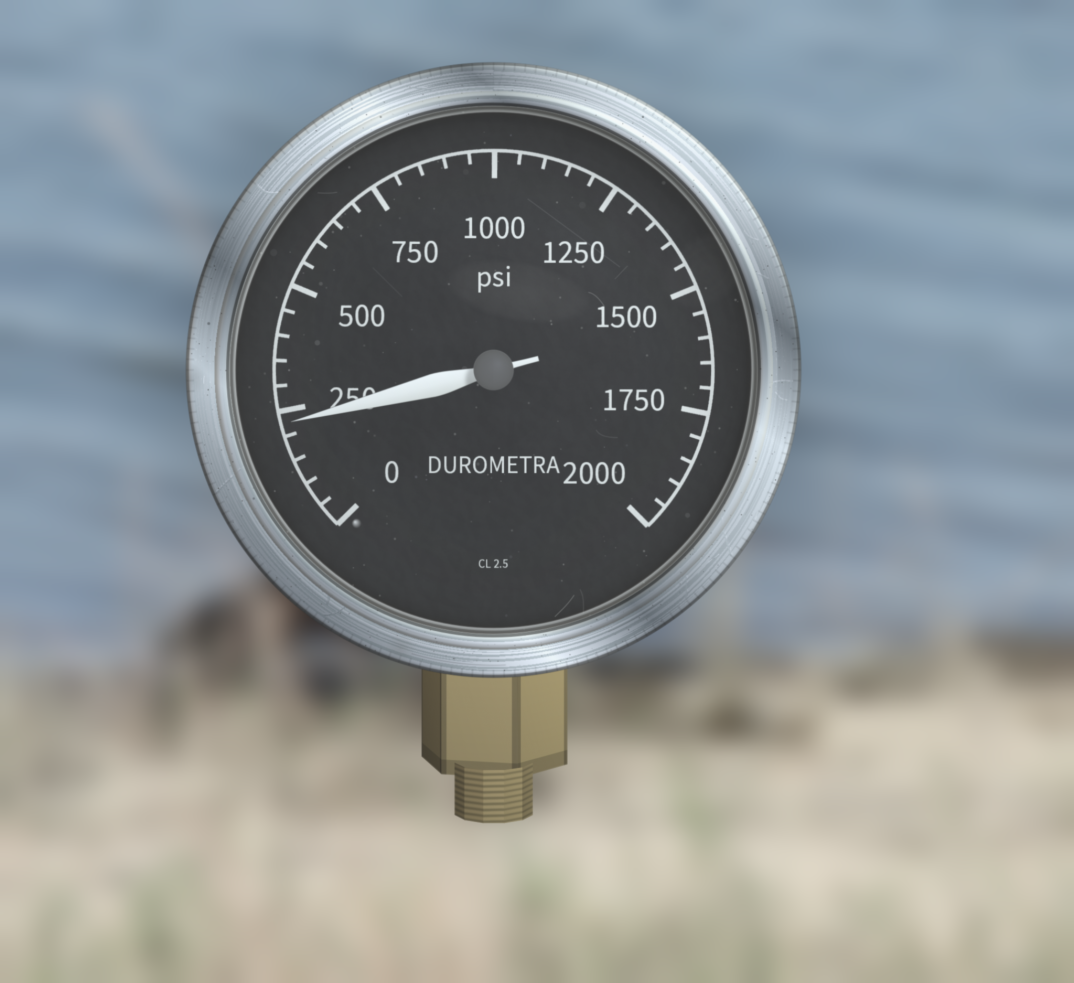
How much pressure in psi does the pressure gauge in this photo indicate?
225 psi
